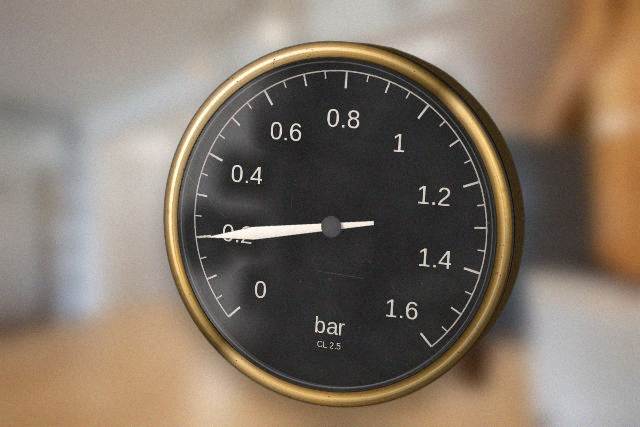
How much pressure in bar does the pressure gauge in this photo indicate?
0.2 bar
